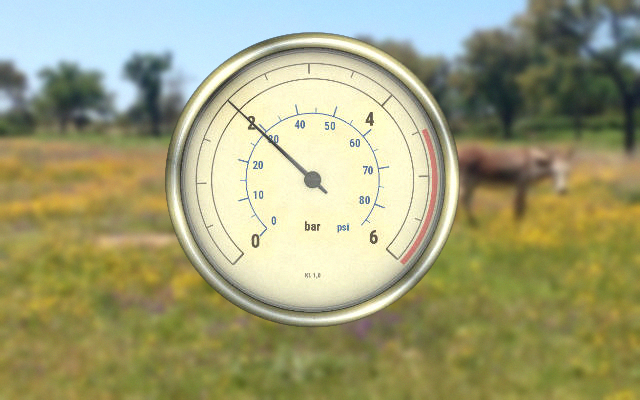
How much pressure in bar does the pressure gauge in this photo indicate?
2 bar
